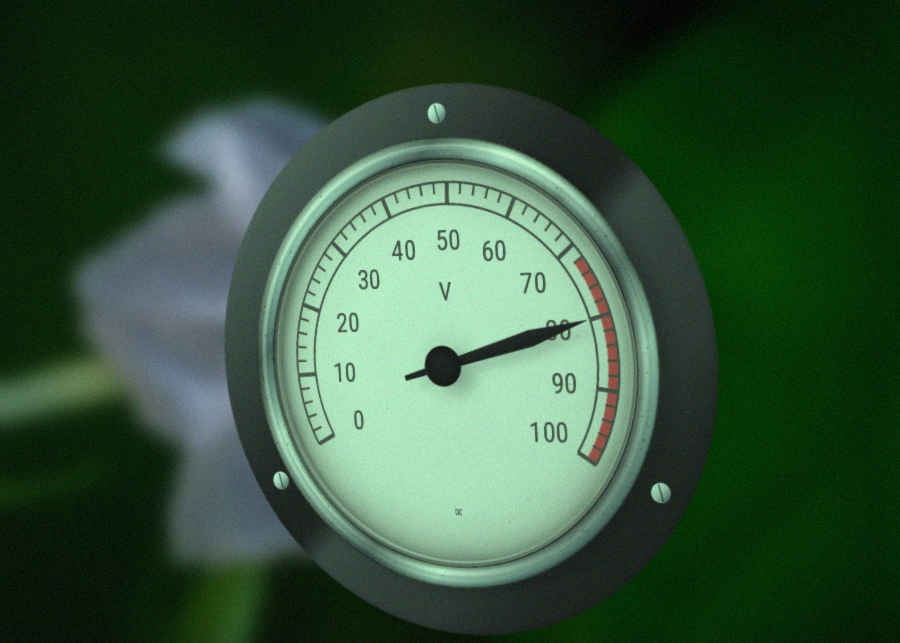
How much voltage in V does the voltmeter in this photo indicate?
80 V
